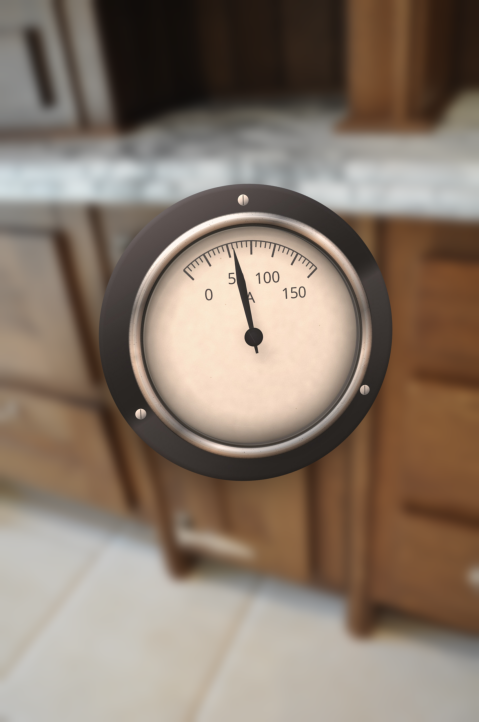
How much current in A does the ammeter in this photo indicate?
55 A
